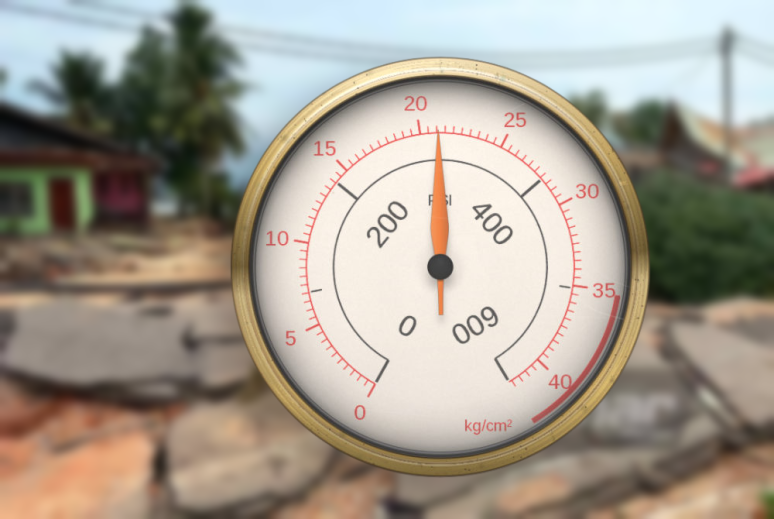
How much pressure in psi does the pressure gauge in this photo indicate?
300 psi
